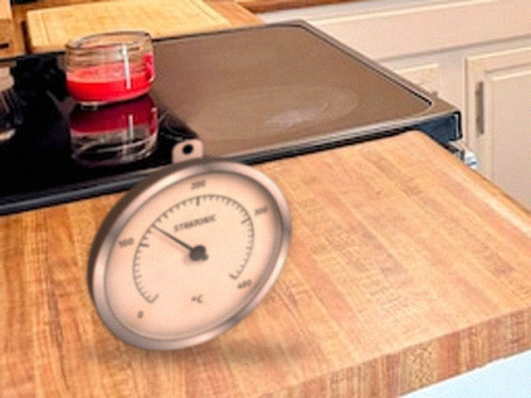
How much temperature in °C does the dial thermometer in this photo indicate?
130 °C
